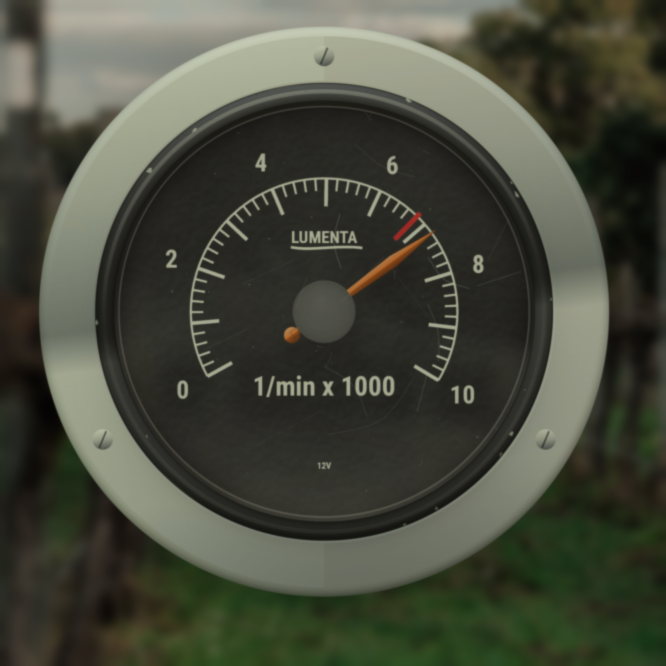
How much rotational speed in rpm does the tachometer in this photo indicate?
7200 rpm
